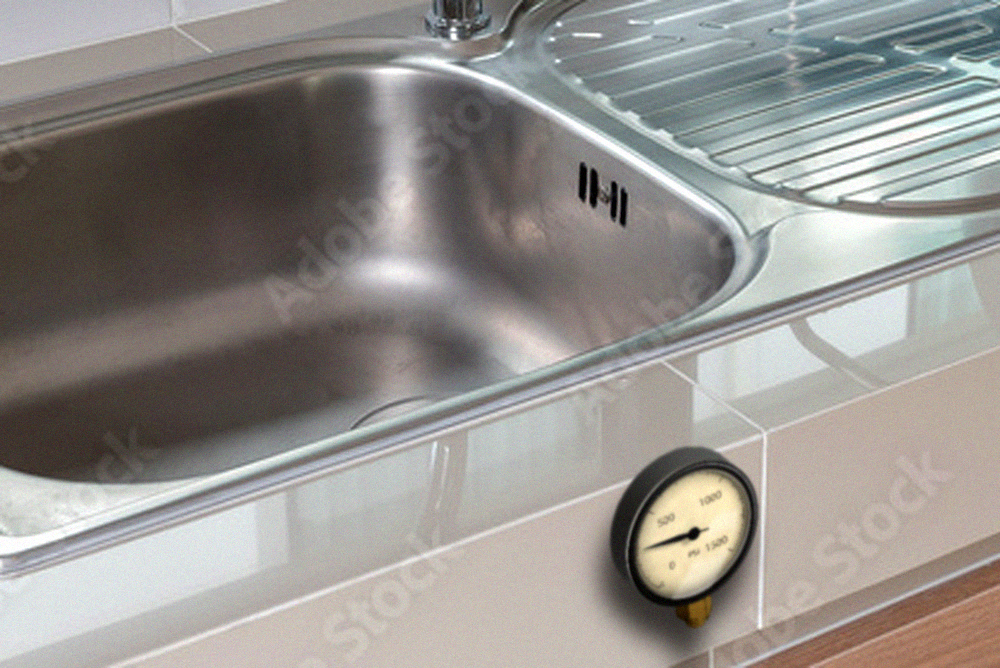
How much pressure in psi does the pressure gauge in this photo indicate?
300 psi
